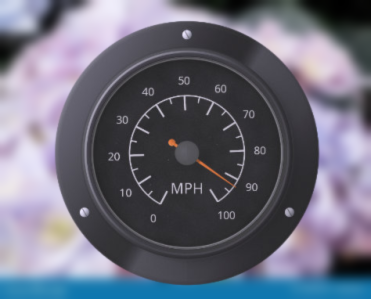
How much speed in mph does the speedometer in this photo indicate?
92.5 mph
